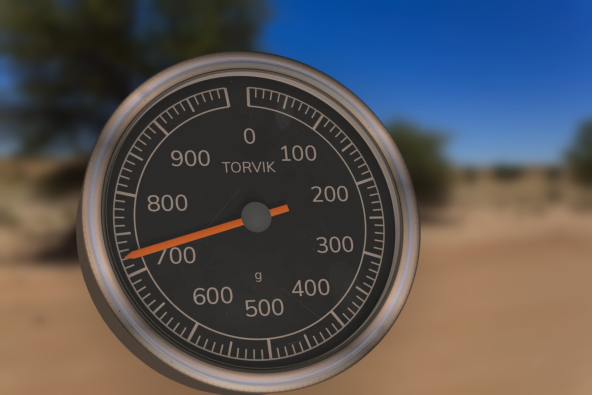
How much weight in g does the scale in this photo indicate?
720 g
